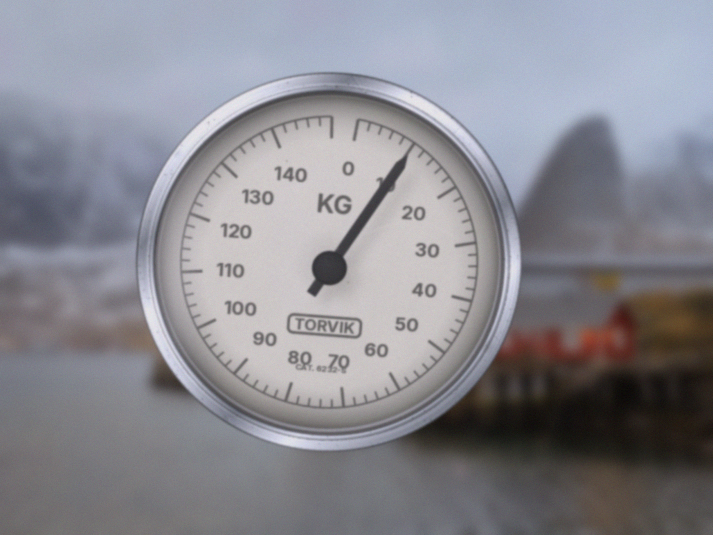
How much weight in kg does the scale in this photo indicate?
10 kg
